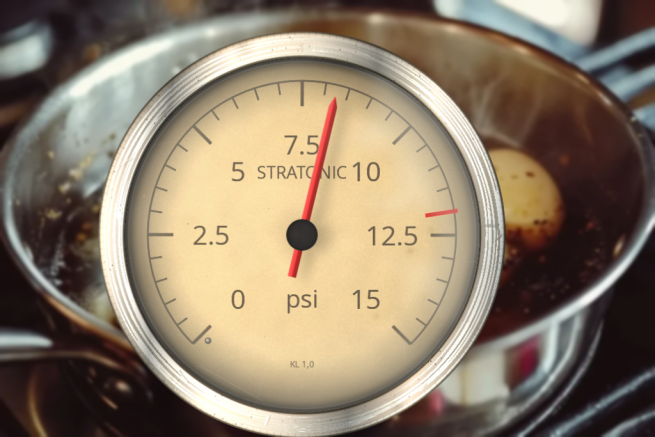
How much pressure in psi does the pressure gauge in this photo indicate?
8.25 psi
